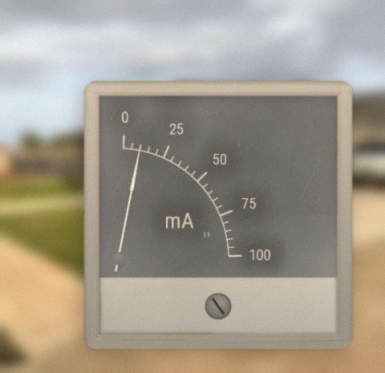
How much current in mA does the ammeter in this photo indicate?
10 mA
